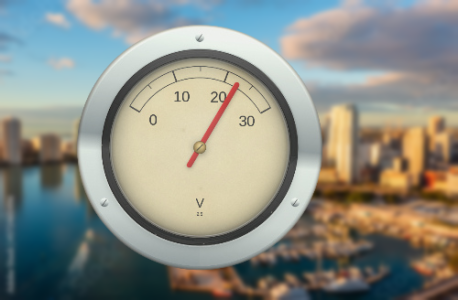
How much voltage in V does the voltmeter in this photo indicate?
22.5 V
